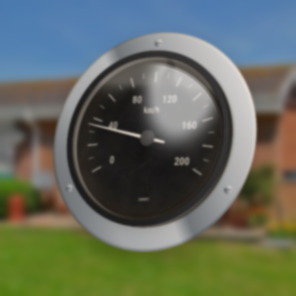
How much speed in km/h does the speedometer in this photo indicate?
35 km/h
